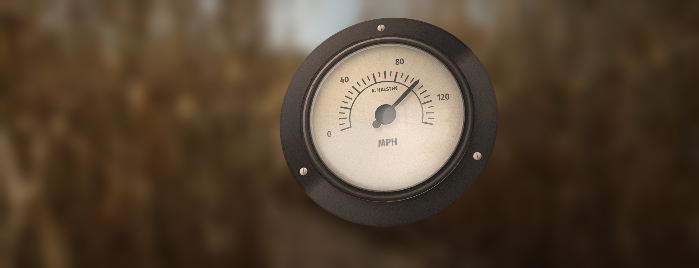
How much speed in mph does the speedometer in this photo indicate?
100 mph
